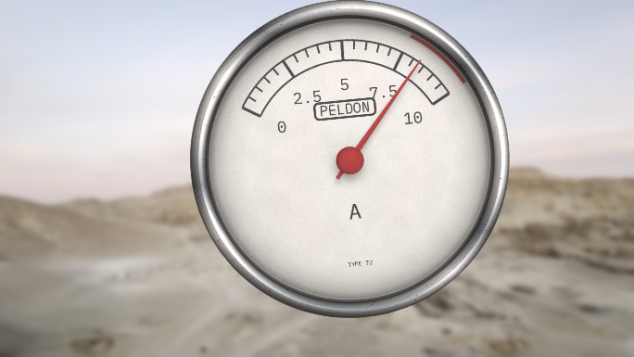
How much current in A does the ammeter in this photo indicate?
8.25 A
